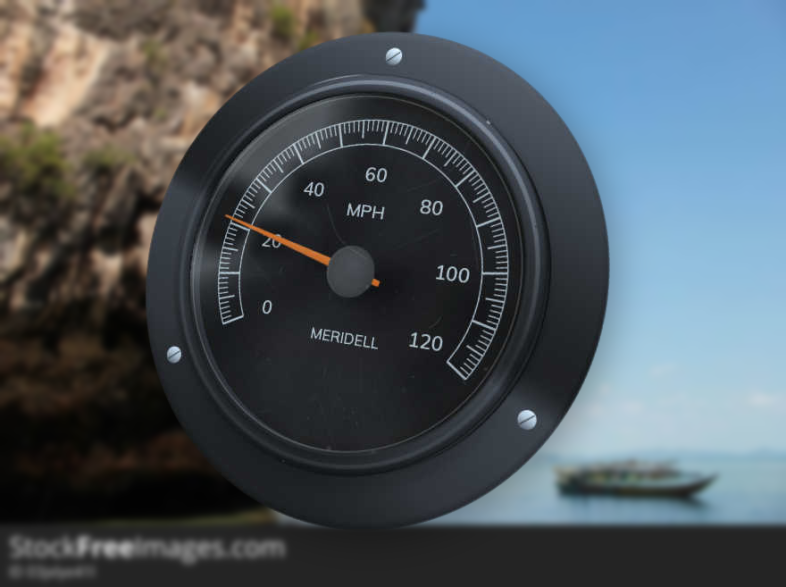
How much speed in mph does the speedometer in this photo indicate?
21 mph
